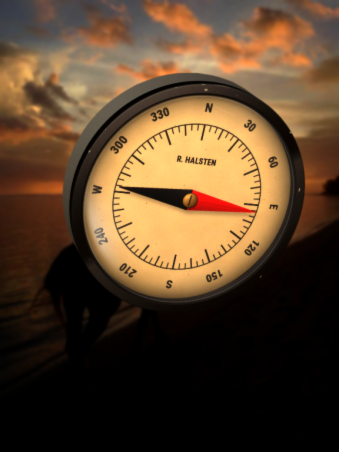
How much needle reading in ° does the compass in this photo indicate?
95 °
